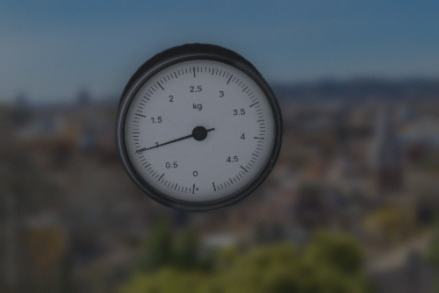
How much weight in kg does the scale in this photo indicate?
1 kg
